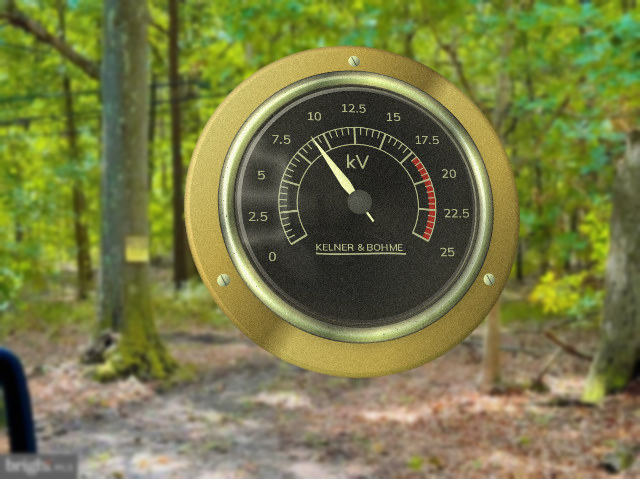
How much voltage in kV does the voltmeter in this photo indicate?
9 kV
